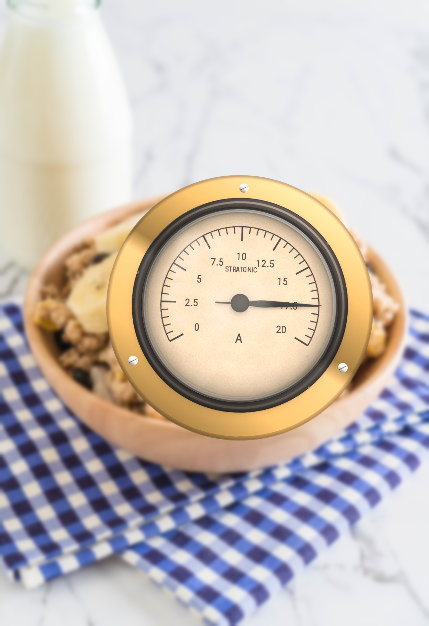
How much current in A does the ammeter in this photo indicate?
17.5 A
